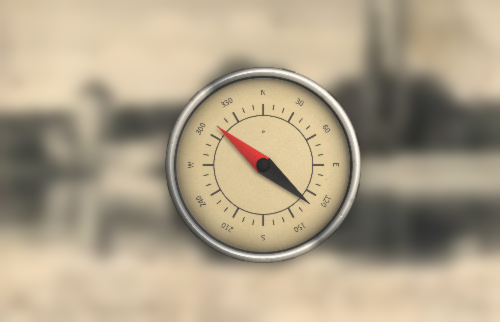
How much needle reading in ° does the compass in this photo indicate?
310 °
